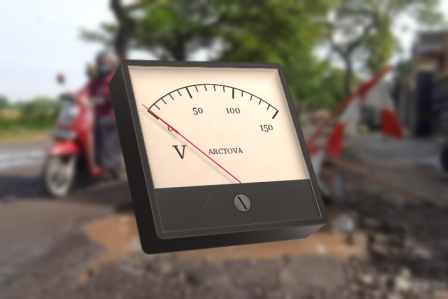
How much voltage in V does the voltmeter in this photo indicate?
0 V
